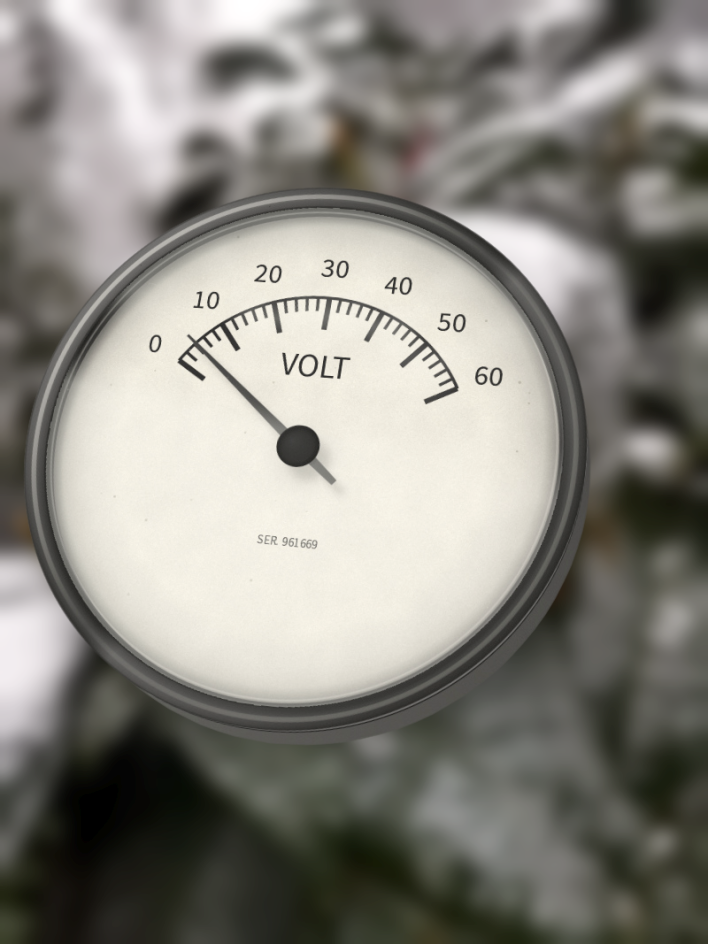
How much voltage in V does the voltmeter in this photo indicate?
4 V
